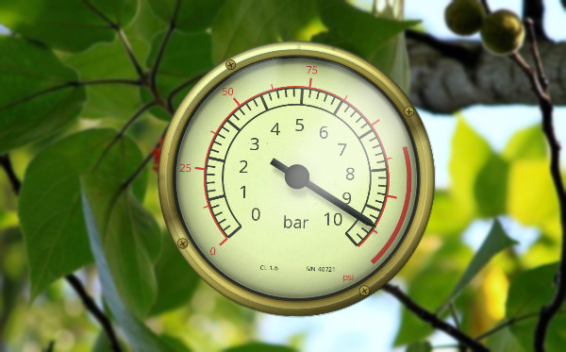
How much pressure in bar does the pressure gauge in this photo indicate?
9.4 bar
